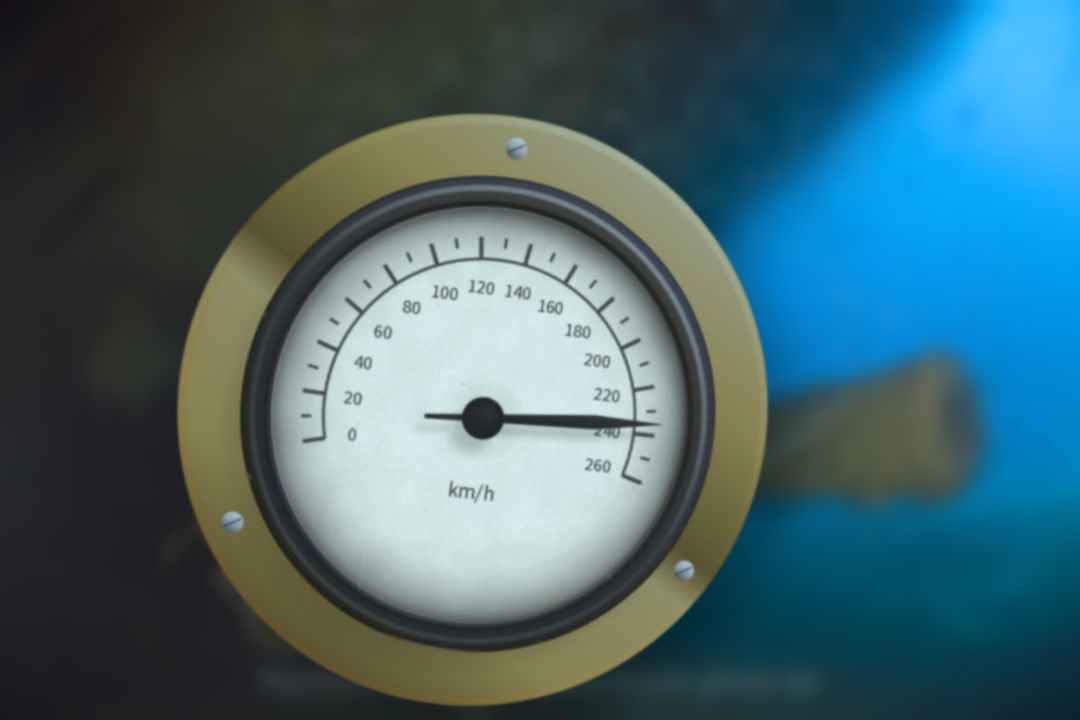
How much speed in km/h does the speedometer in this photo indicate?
235 km/h
